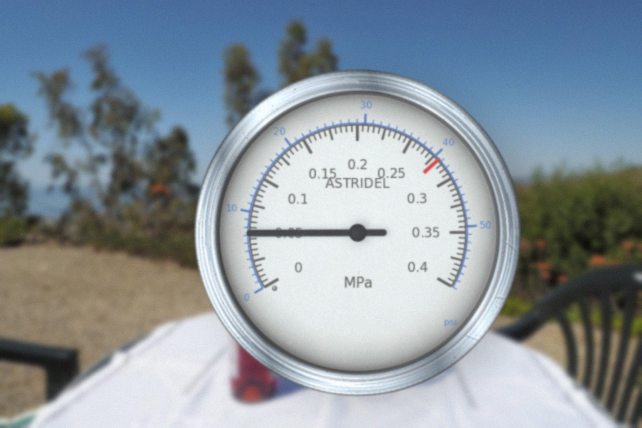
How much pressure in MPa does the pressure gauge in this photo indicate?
0.05 MPa
